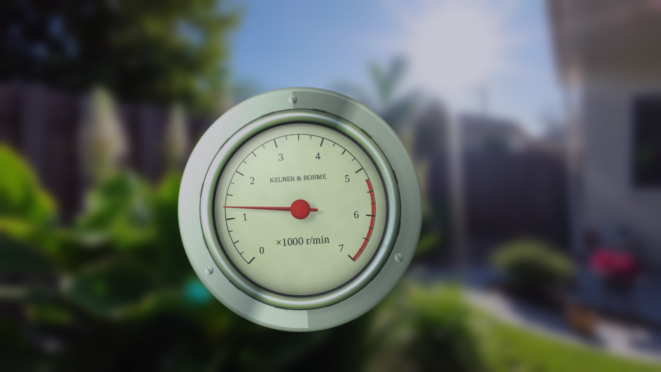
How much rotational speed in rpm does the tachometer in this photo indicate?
1250 rpm
